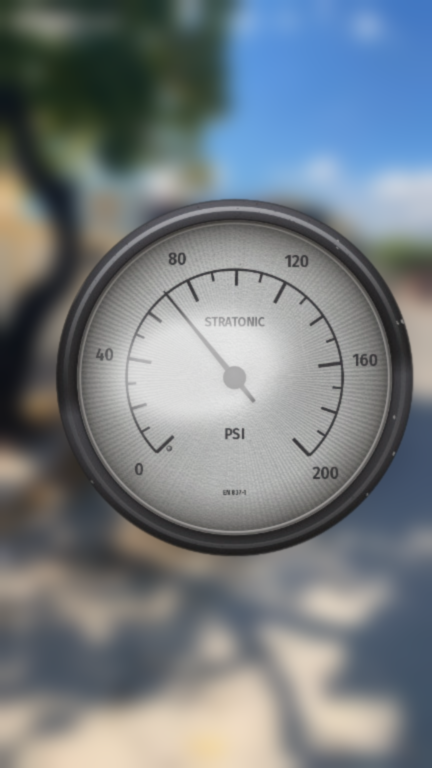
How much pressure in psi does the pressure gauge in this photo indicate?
70 psi
